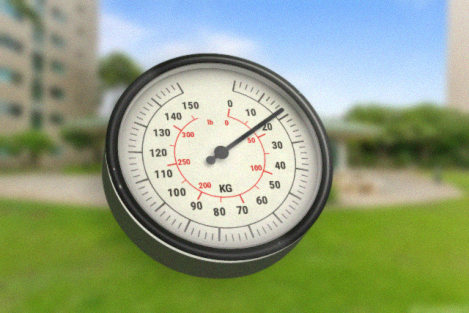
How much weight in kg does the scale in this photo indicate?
18 kg
